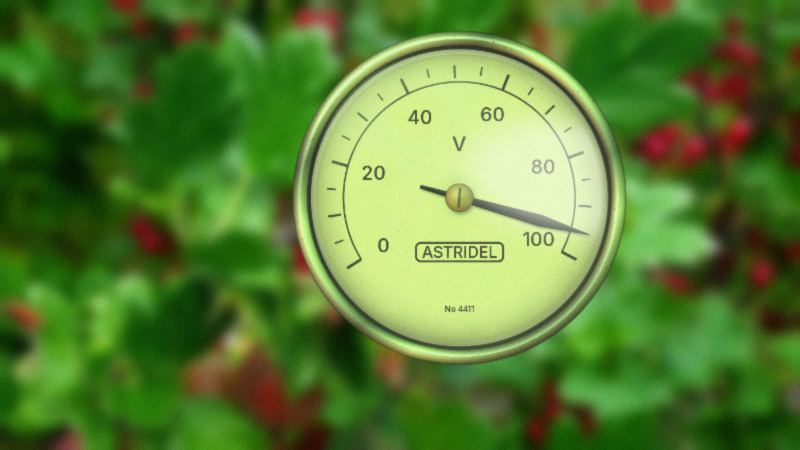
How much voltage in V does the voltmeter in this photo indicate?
95 V
